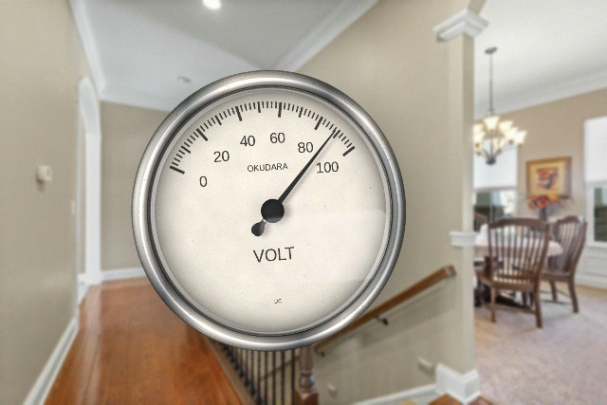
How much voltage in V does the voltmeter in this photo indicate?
88 V
